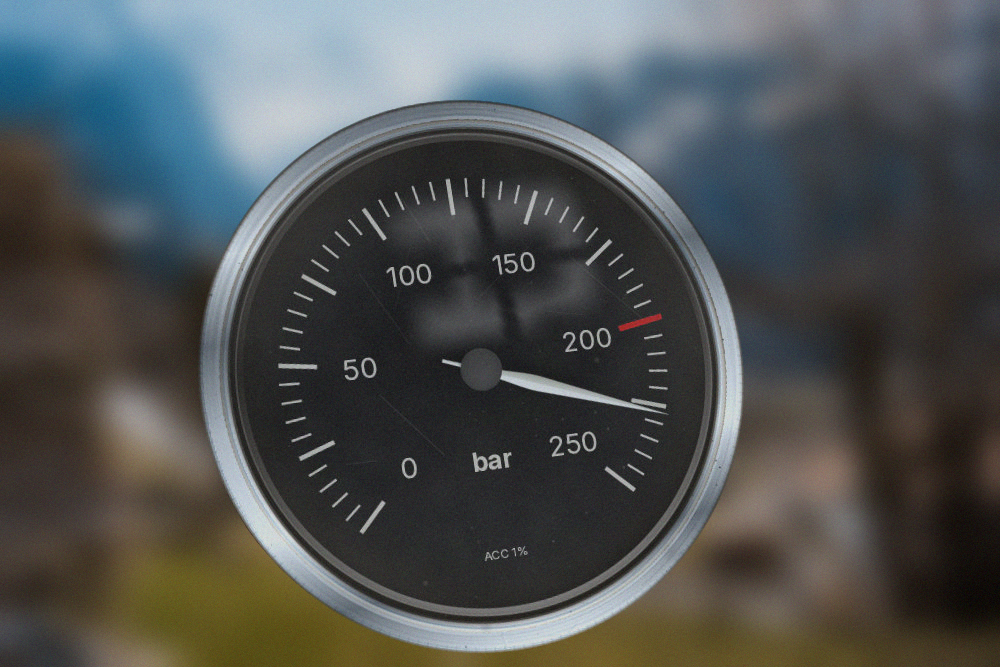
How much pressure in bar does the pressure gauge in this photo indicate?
227.5 bar
